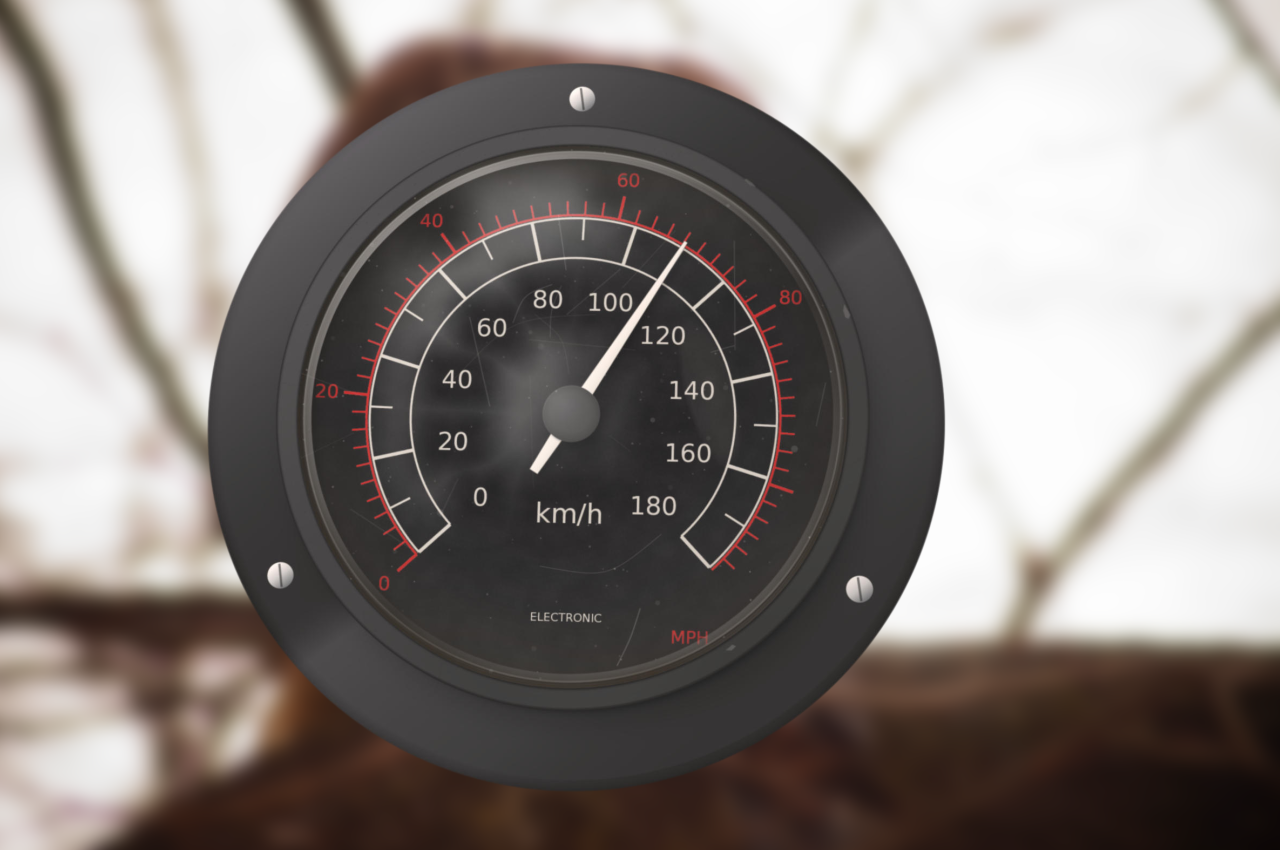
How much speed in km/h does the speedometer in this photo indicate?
110 km/h
